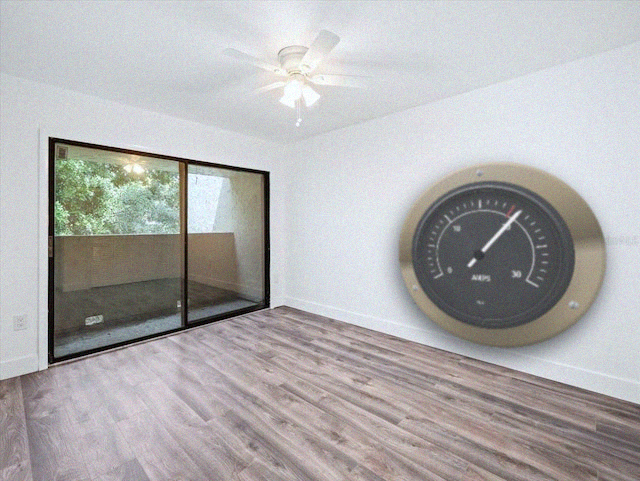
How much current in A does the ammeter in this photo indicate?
20 A
